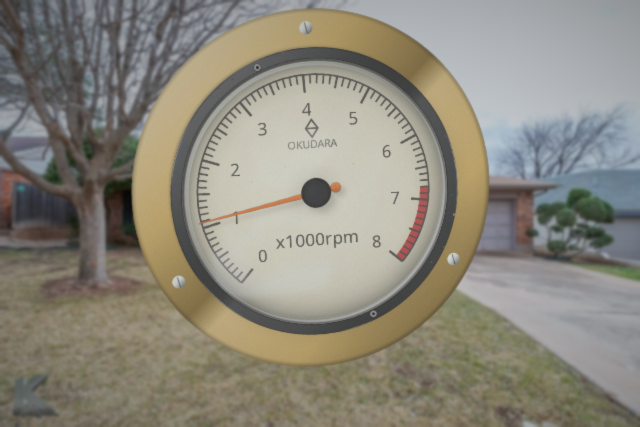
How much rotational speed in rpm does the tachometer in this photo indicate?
1100 rpm
